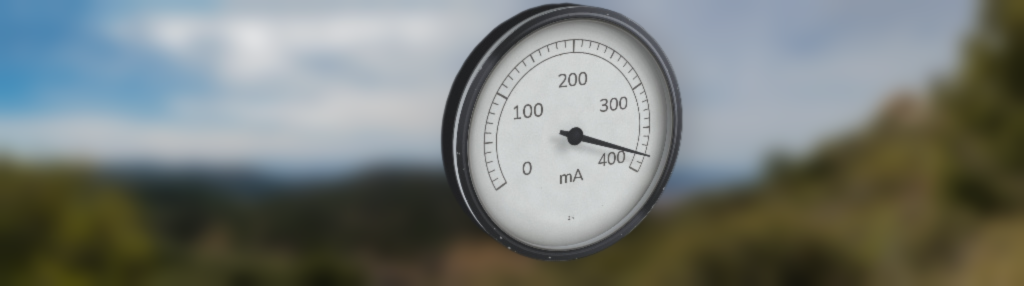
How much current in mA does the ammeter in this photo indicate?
380 mA
